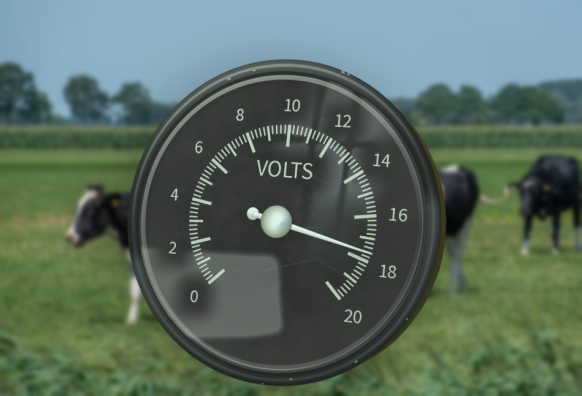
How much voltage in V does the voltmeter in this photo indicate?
17.6 V
